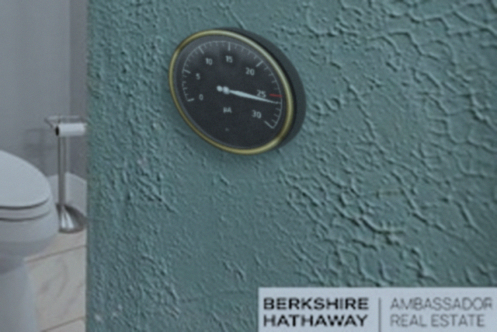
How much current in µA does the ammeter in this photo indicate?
26 µA
